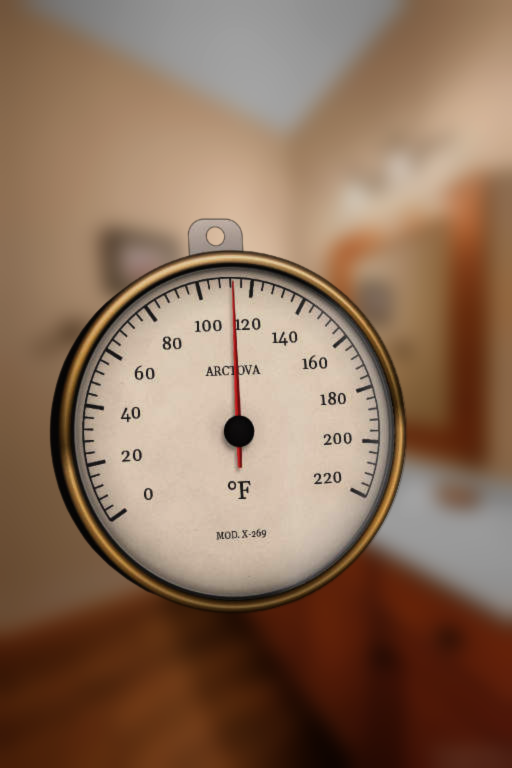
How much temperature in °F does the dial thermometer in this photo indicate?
112 °F
